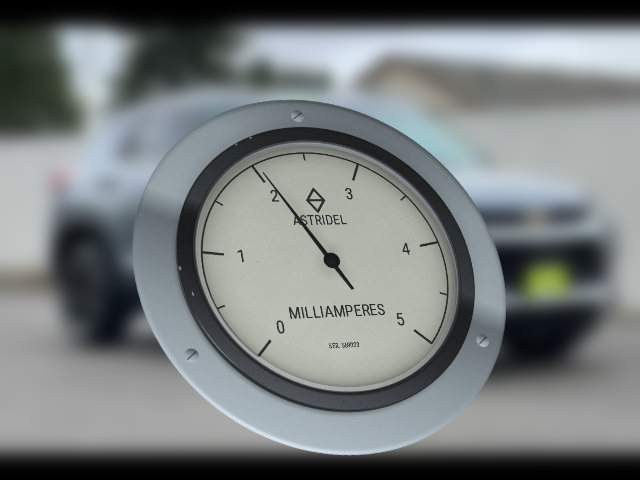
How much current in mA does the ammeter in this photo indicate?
2 mA
